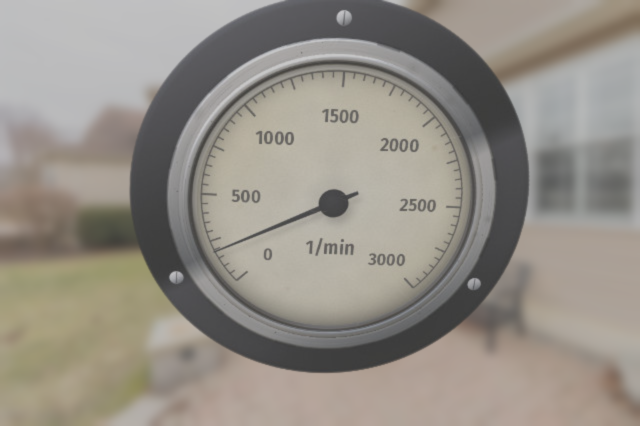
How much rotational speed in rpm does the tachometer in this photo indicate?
200 rpm
